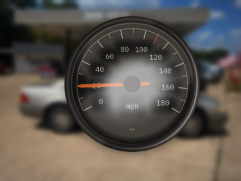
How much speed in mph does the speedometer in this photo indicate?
20 mph
